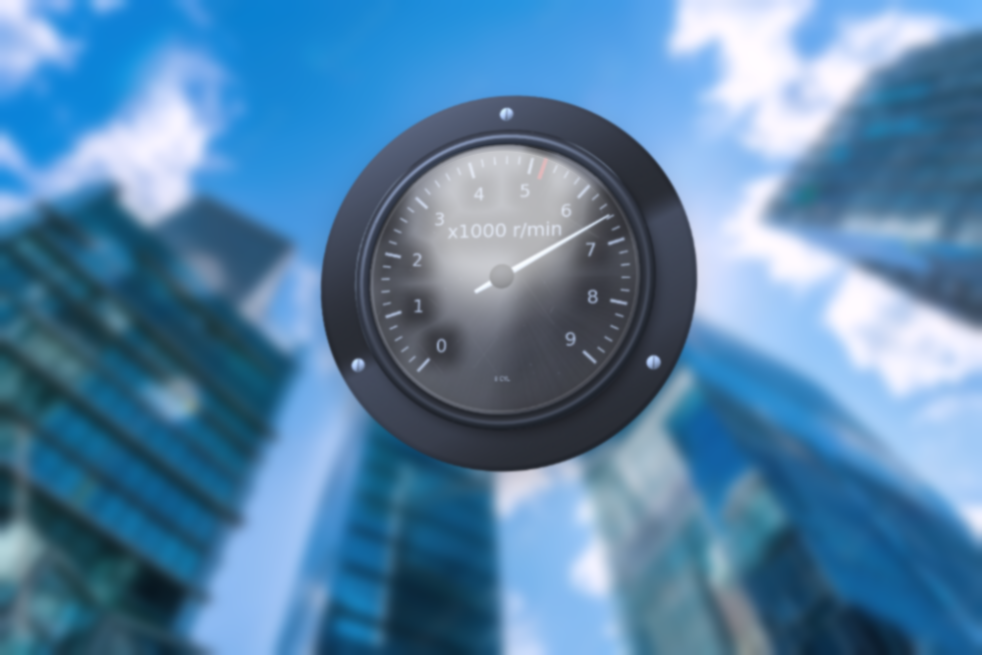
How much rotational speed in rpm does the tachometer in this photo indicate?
6600 rpm
